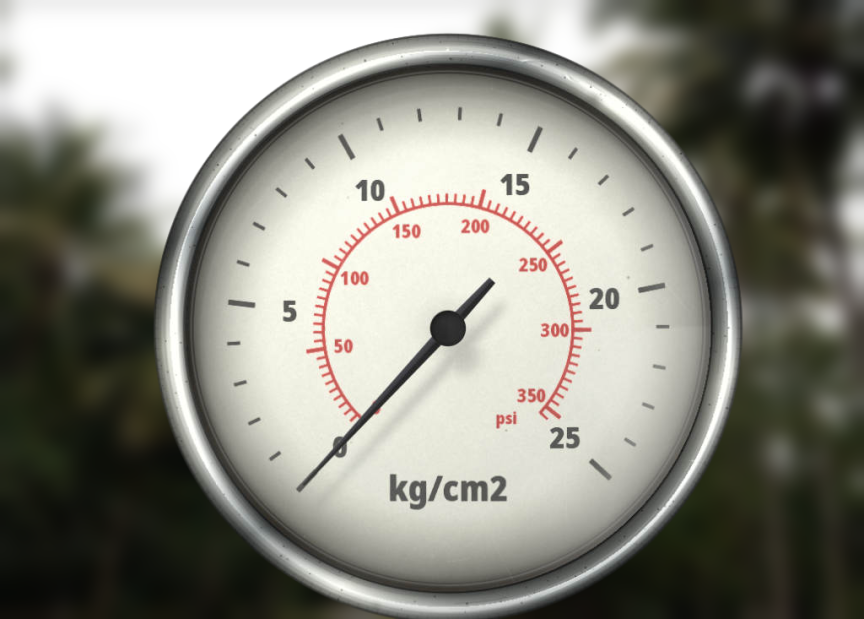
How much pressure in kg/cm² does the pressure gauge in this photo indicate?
0 kg/cm²
